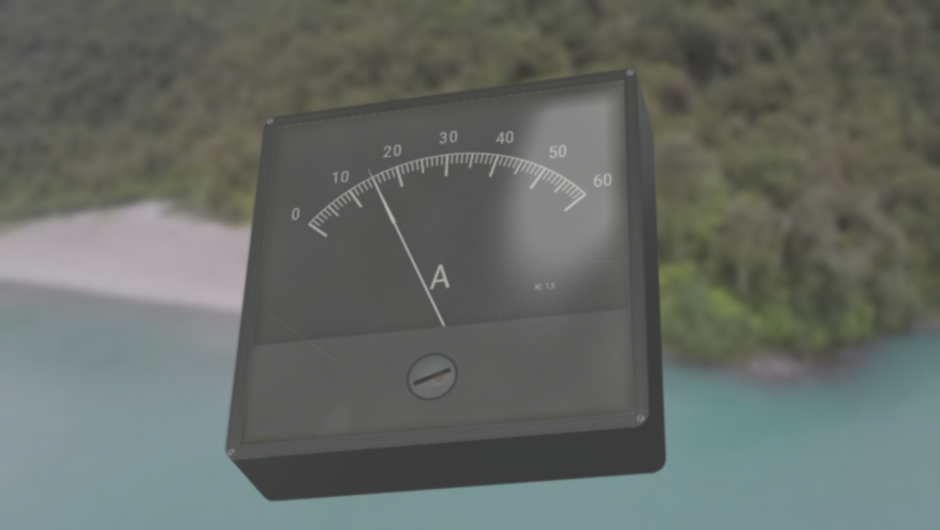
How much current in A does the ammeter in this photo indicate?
15 A
